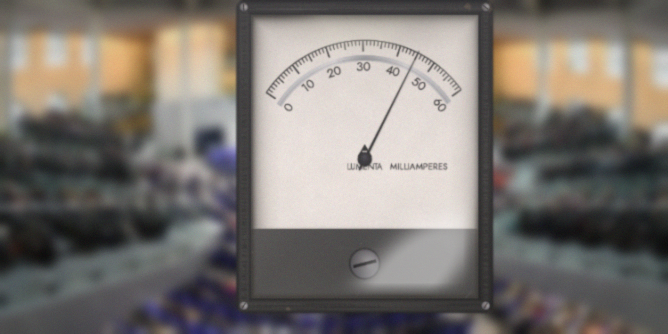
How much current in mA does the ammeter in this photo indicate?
45 mA
